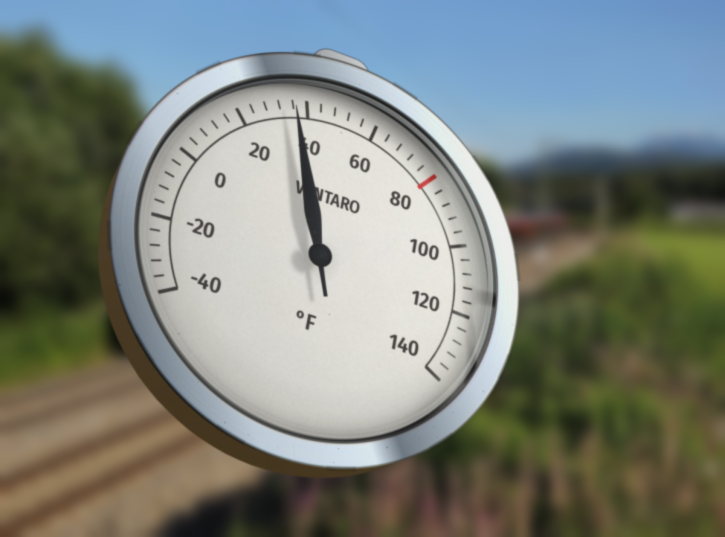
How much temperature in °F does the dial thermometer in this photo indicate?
36 °F
